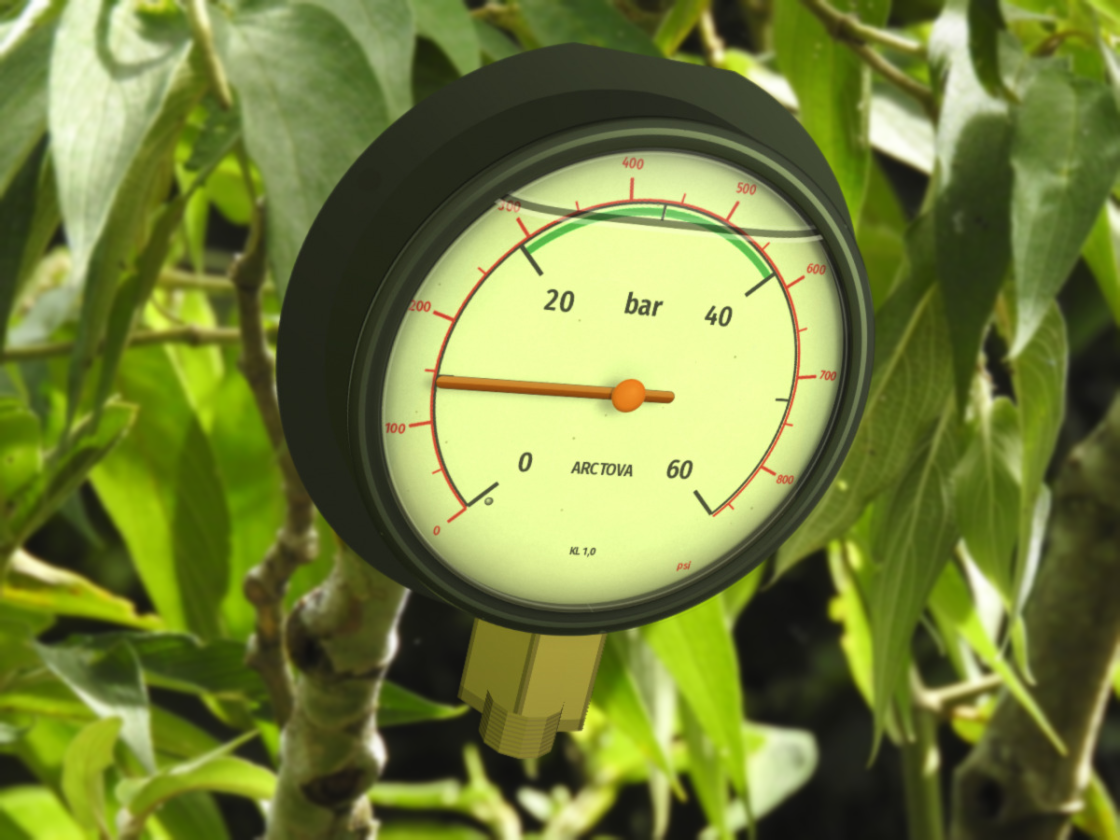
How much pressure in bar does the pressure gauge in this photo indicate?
10 bar
